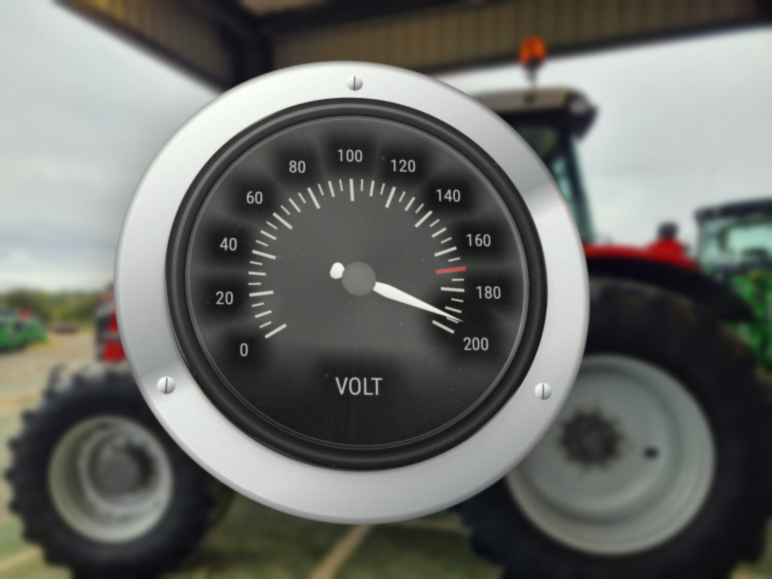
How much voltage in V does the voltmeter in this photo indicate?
195 V
